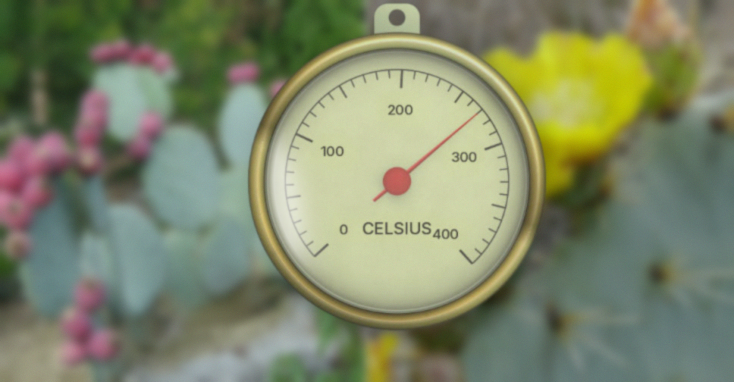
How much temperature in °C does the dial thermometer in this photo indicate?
270 °C
